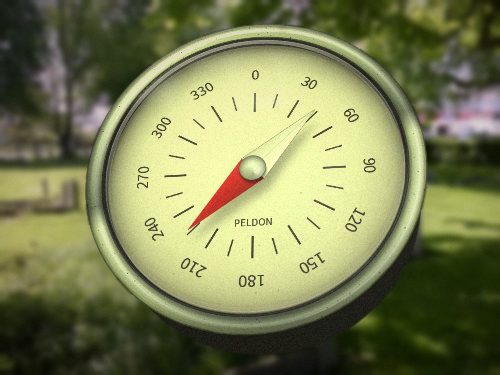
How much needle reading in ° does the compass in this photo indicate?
225 °
